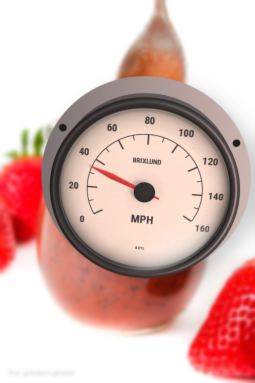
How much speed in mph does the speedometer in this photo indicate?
35 mph
